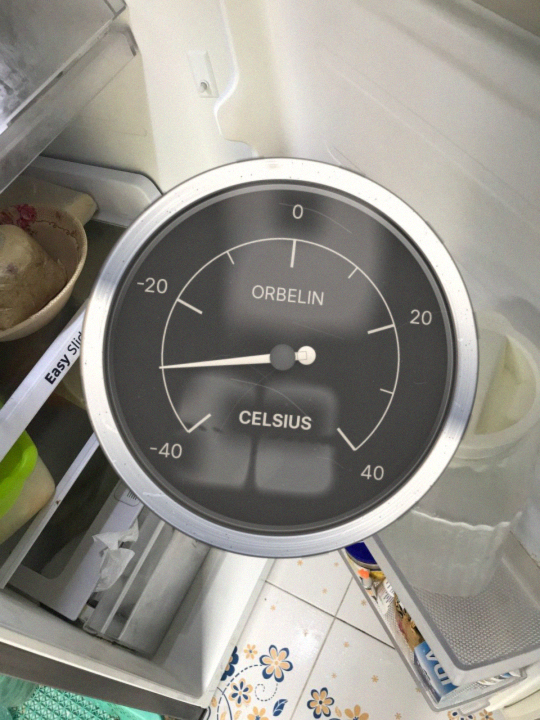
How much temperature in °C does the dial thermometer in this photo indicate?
-30 °C
